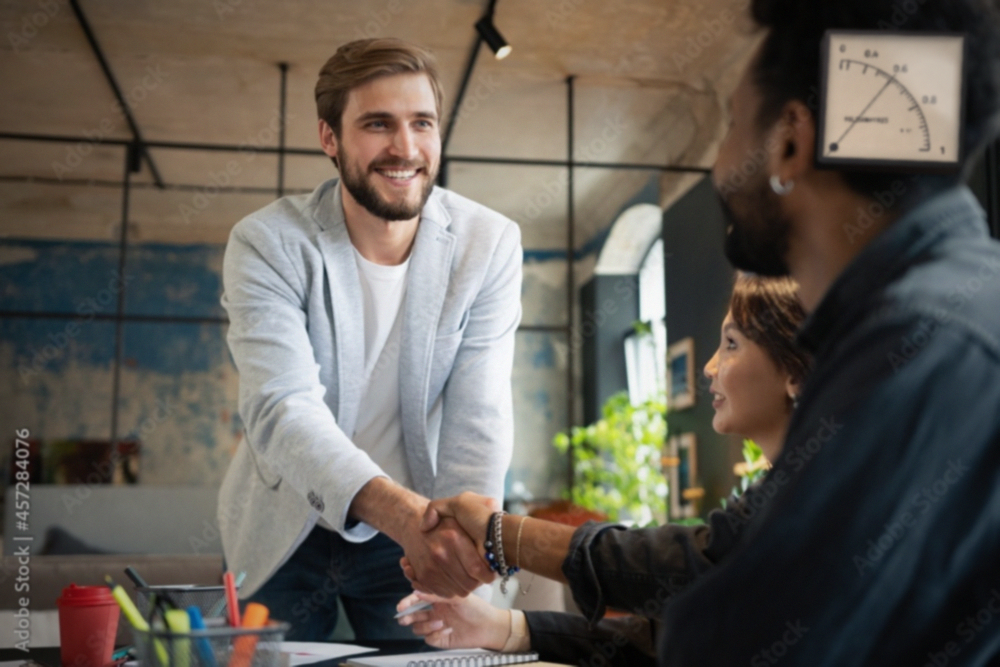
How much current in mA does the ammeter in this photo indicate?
0.6 mA
